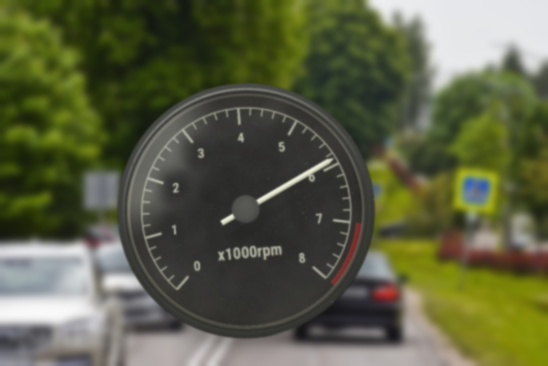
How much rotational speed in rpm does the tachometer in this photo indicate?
5900 rpm
